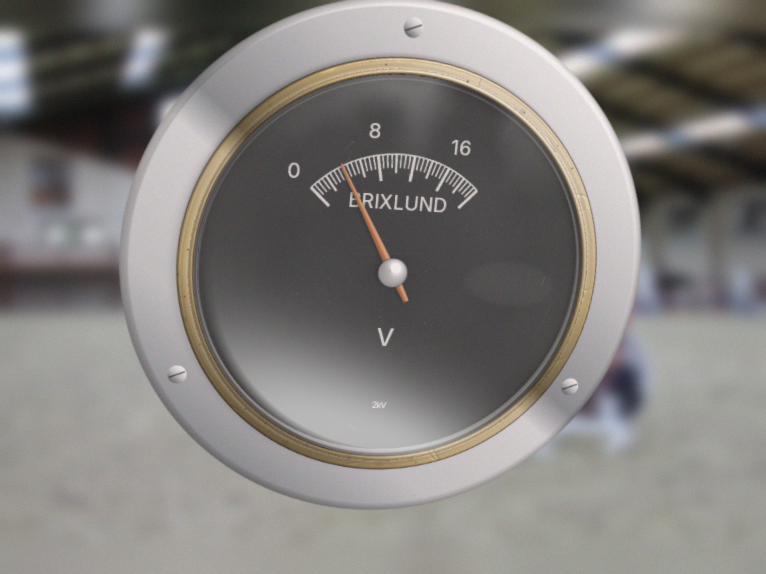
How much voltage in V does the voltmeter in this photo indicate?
4 V
